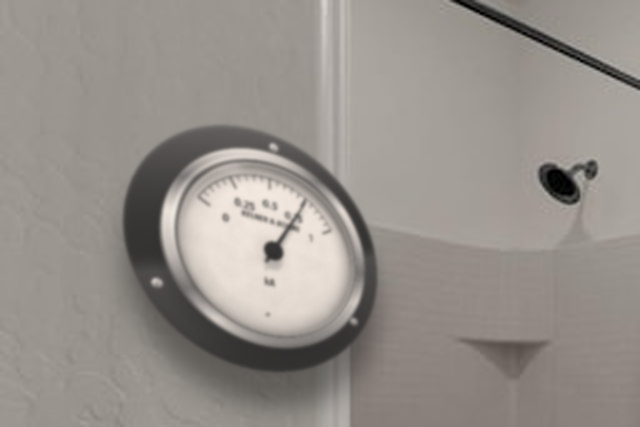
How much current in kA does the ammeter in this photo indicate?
0.75 kA
